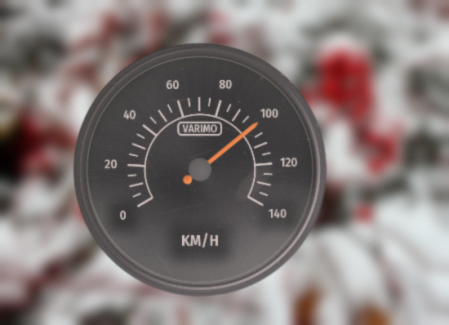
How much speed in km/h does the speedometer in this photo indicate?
100 km/h
